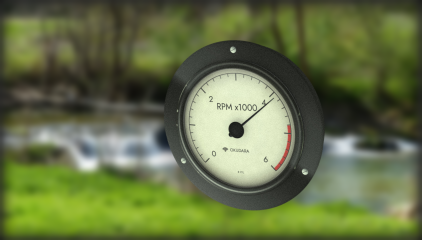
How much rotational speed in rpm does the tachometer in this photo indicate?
4100 rpm
